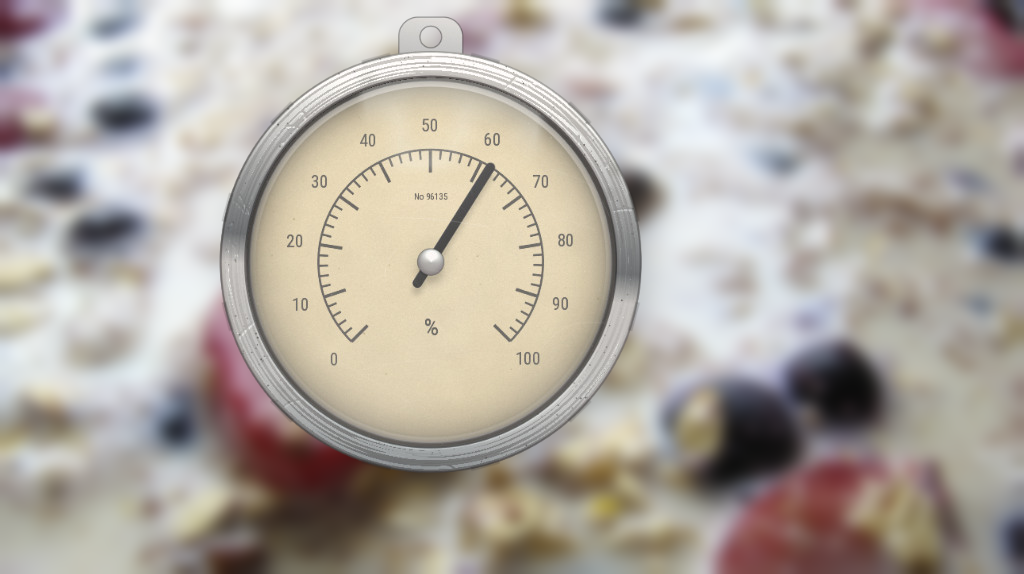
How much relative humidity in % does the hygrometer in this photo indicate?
62 %
